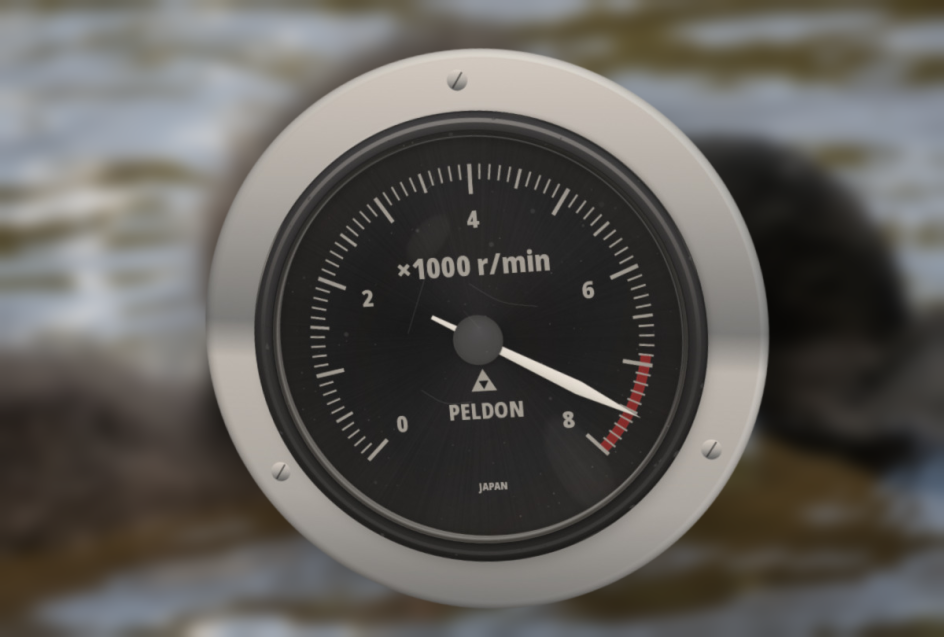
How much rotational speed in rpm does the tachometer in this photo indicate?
7500 rpm
